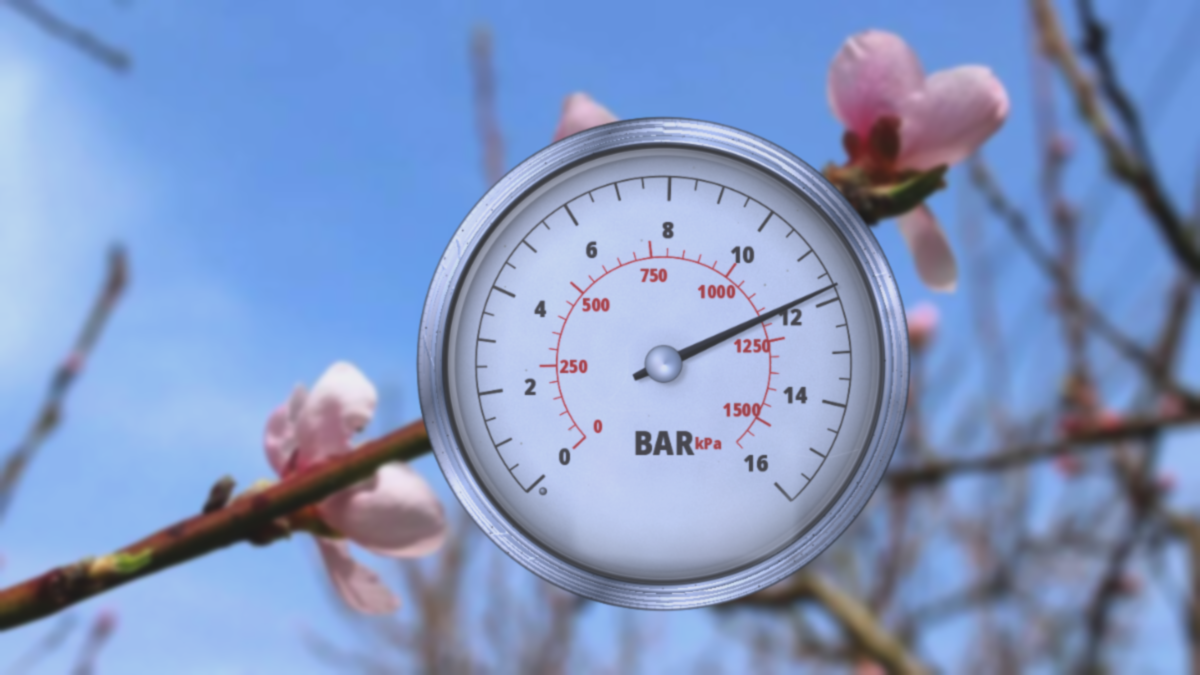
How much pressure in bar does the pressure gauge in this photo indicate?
11.75 bar
